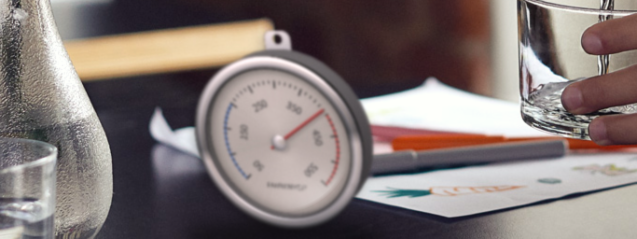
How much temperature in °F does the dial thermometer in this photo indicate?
400 °F
